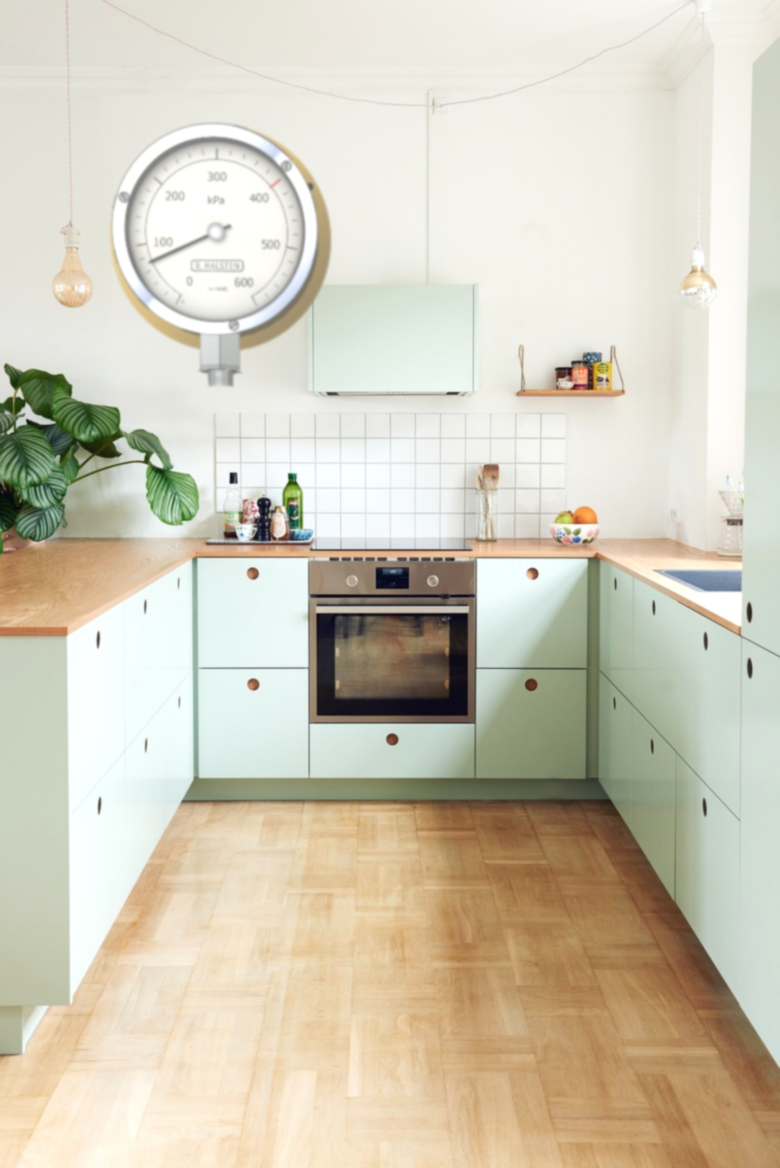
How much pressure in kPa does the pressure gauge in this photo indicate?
70 kPa
